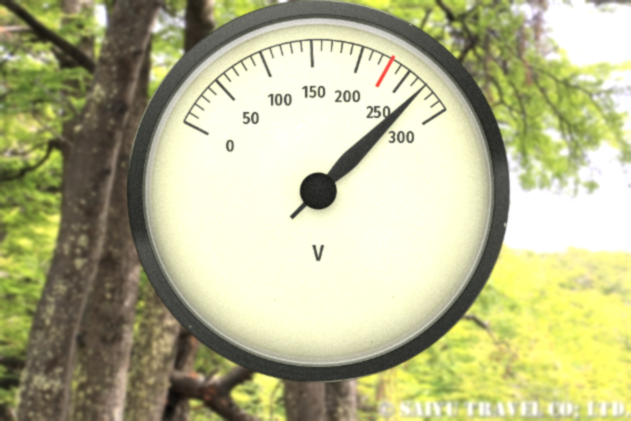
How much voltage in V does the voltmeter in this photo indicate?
270 V
